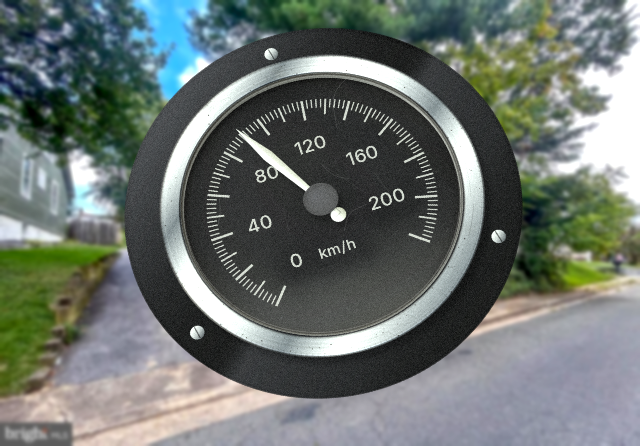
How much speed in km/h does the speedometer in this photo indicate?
90 km/h
